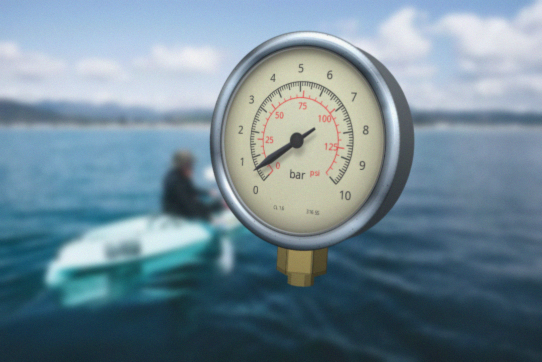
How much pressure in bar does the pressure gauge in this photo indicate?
0.5 bar
